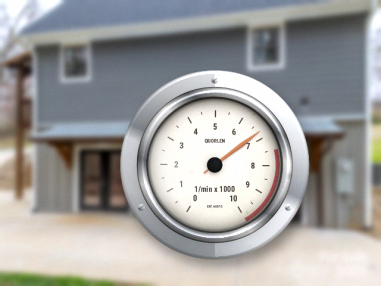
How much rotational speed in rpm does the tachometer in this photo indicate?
6750 rpm
